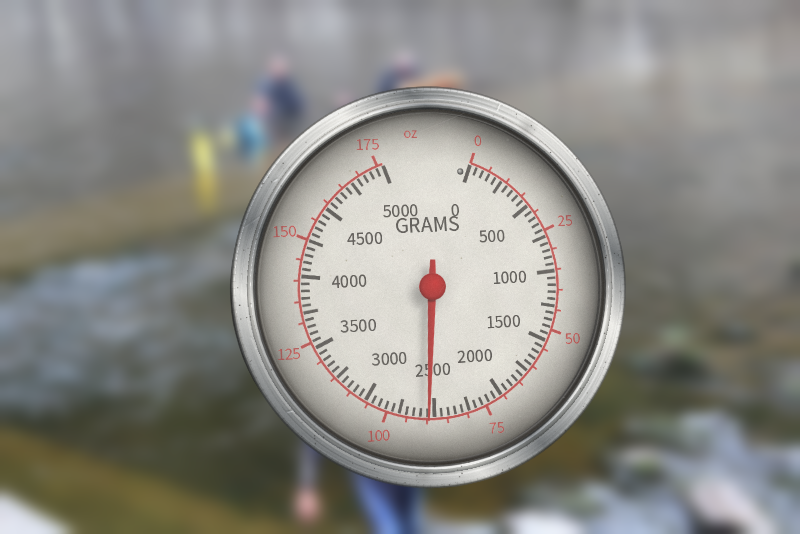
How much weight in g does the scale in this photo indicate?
2550 g
